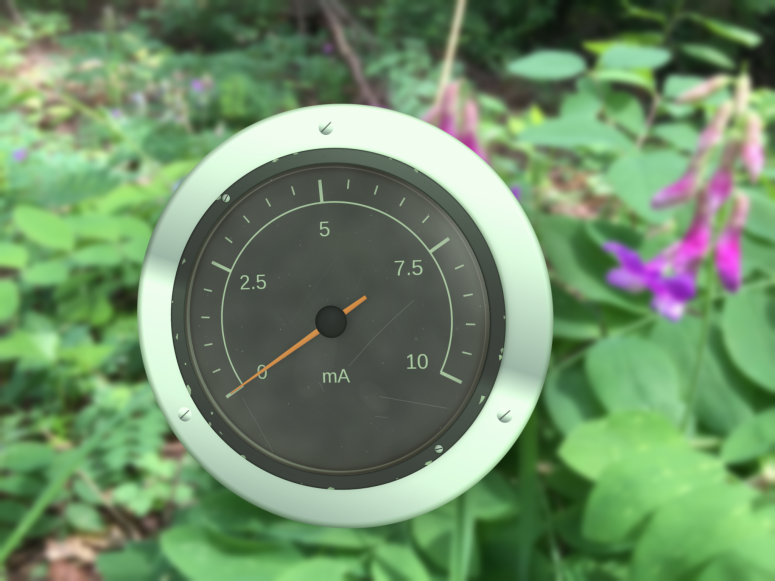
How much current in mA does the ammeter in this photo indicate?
0 mA
